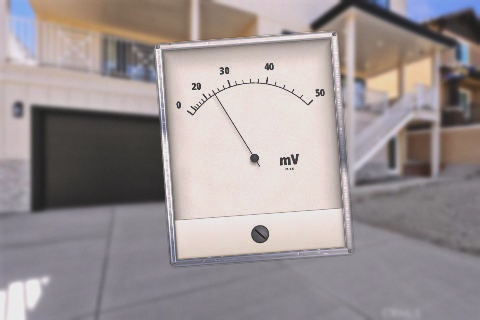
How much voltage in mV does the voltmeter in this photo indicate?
24 mV
